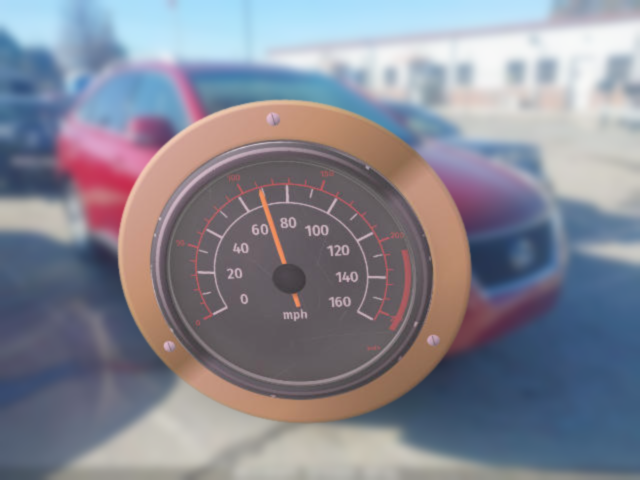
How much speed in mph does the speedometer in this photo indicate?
70 mph
